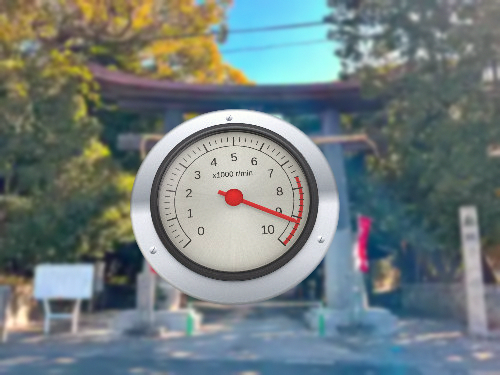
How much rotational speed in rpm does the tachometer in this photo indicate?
9200 rpm
